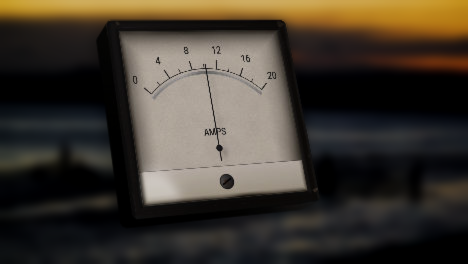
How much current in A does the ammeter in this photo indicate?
10 A
